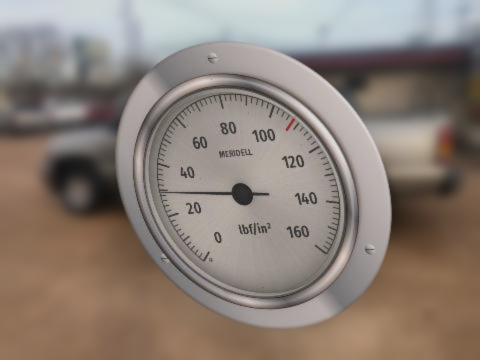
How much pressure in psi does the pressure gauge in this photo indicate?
30 psi
